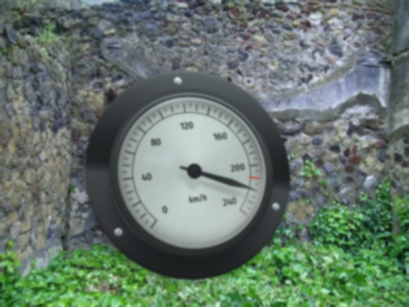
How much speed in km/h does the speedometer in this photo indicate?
220 km/h
